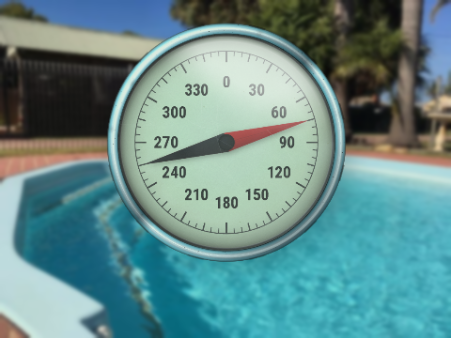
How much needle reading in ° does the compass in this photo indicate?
75 °
